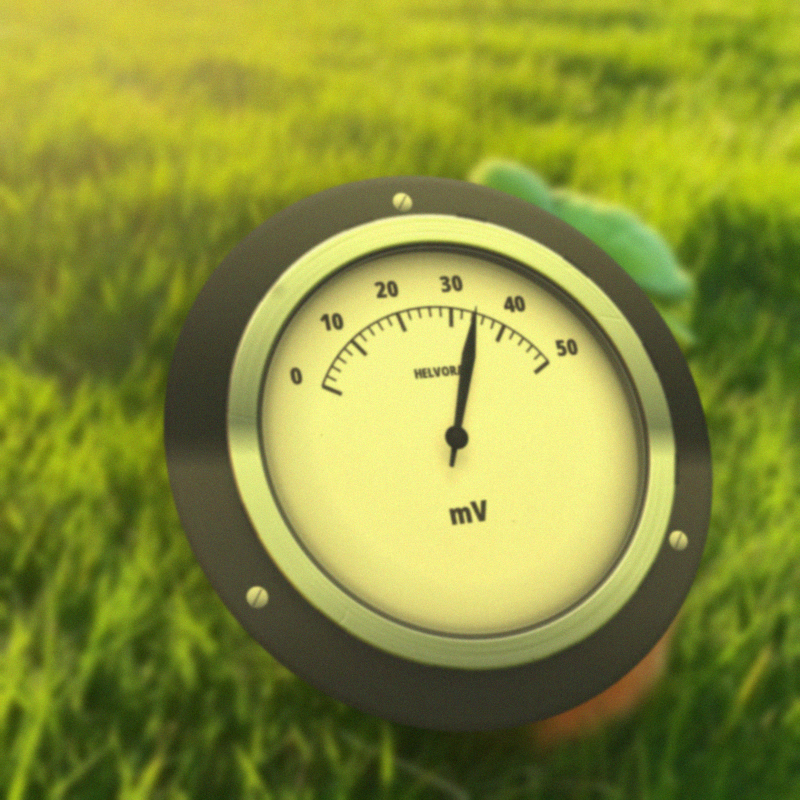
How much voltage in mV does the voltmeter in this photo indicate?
34 mV
